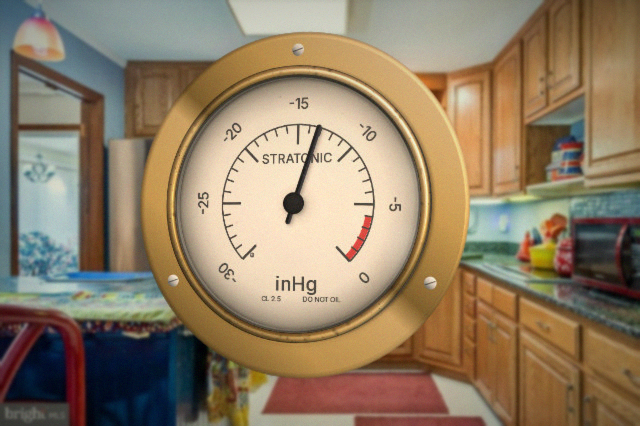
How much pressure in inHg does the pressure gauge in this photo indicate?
-13 inHg
